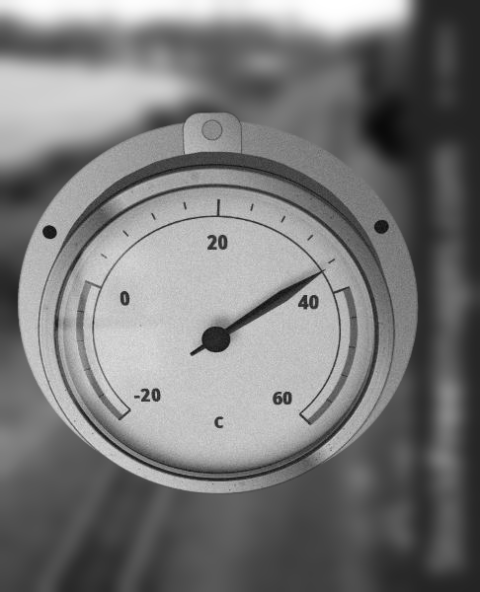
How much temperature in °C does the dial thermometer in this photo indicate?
36 °C
